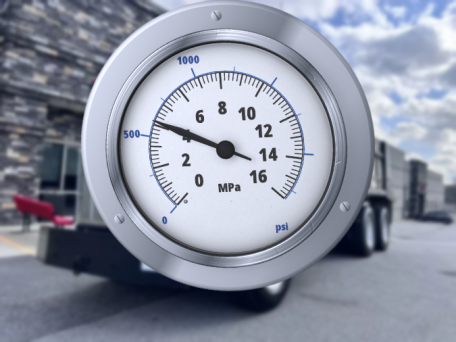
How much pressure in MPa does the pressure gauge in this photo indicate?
4.2 MPa
